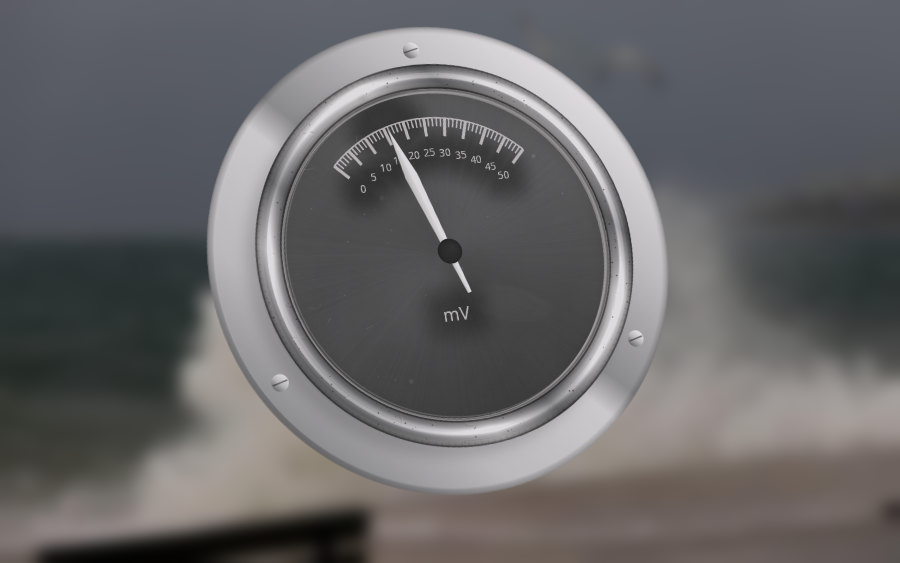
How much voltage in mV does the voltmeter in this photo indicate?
15 mV
